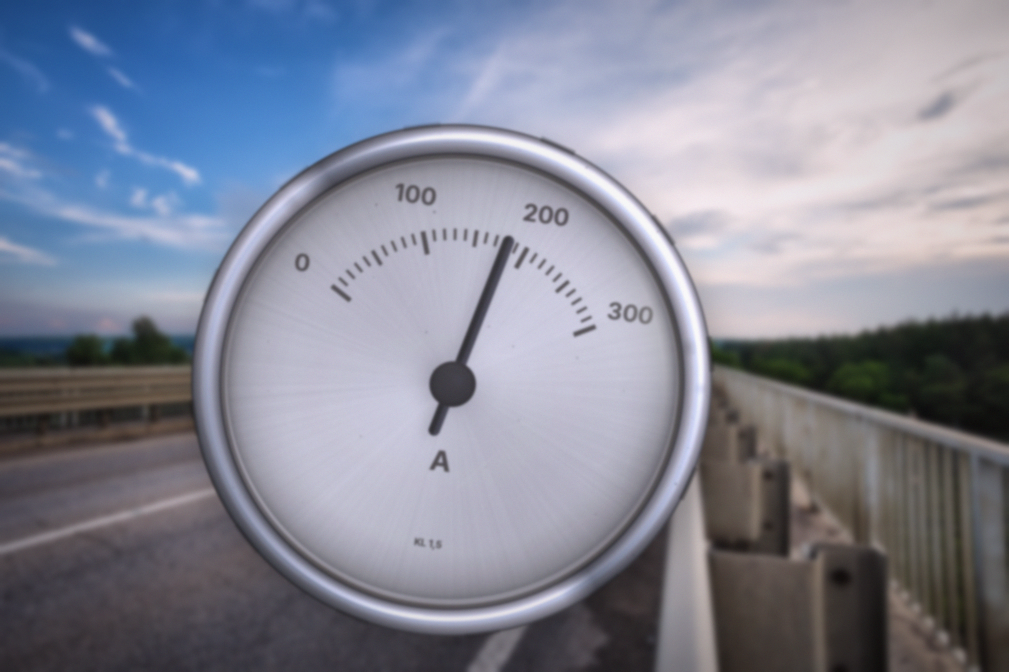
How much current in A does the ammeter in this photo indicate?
180 A
